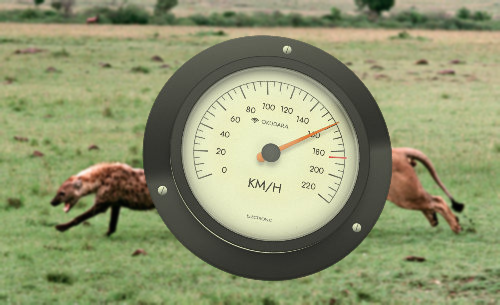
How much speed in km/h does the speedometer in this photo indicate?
160 km/h
